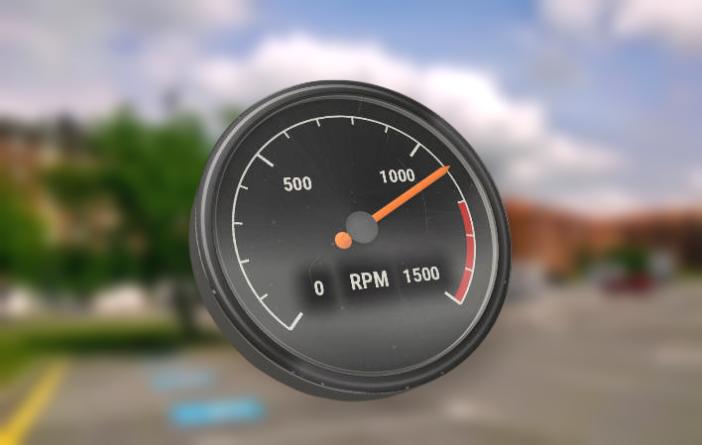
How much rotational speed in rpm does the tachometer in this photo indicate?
1100 rpm
